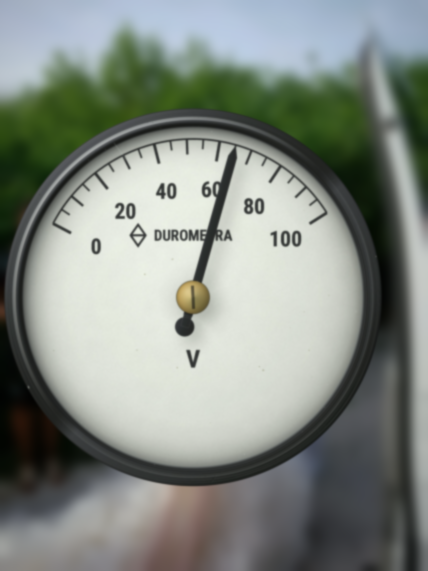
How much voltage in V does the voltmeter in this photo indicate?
65 V
